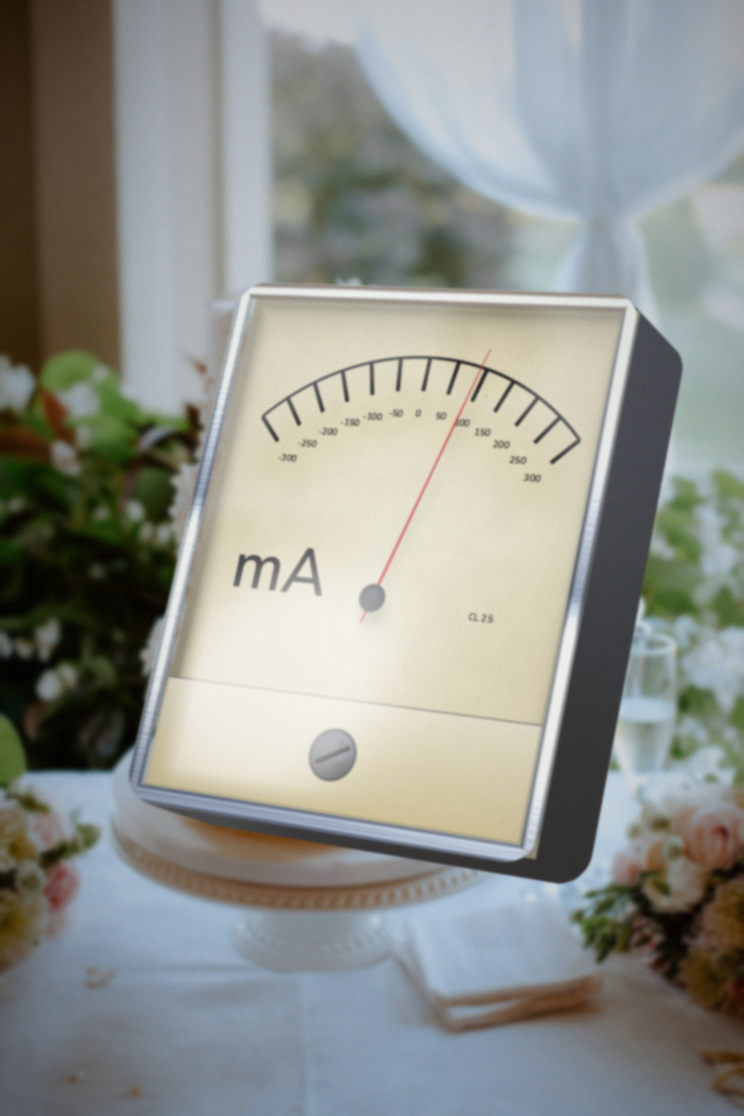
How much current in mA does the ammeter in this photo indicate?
100 mA
